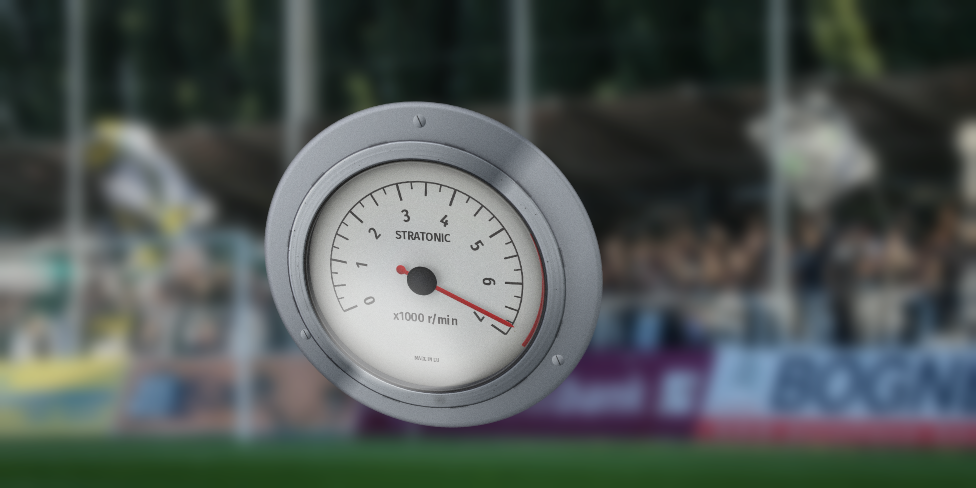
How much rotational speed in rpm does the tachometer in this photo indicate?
6750 rpm
